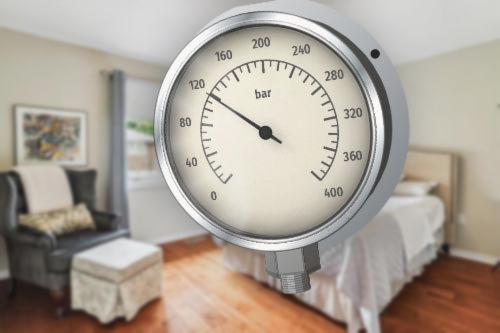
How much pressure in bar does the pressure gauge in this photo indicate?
120 bar
